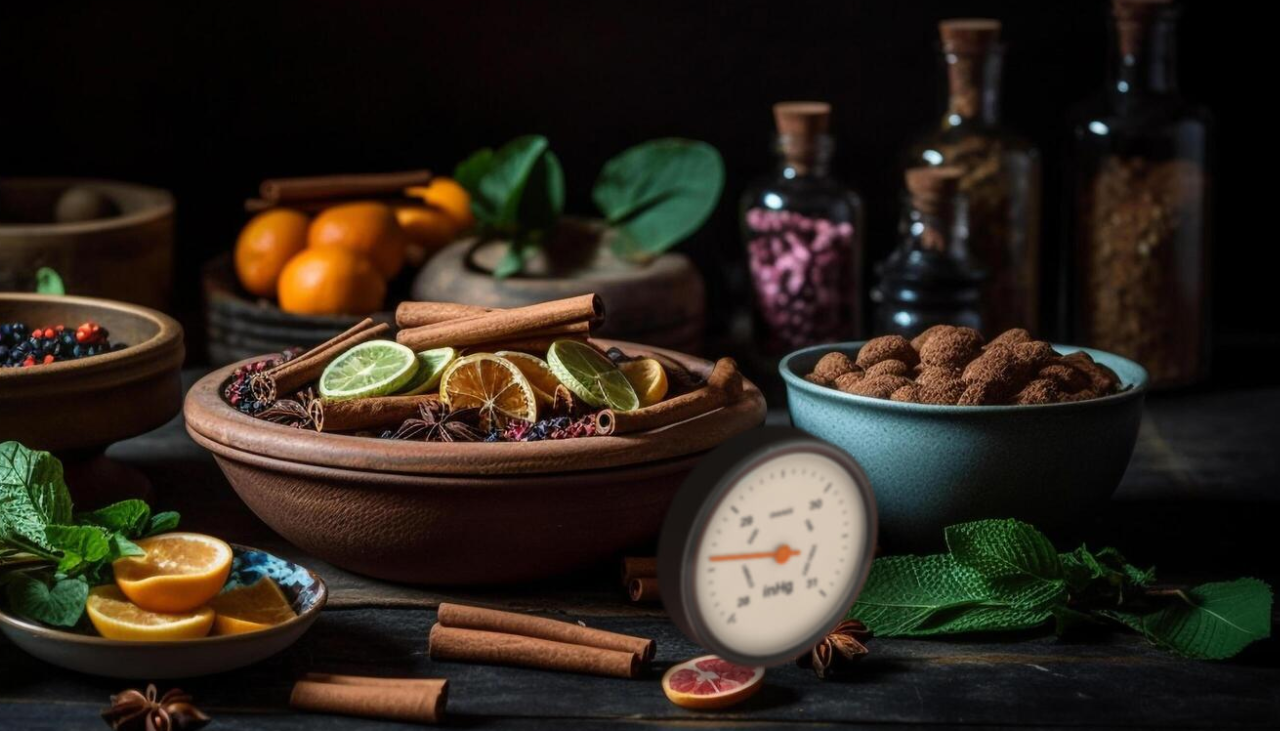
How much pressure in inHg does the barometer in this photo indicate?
28.6 inHg
